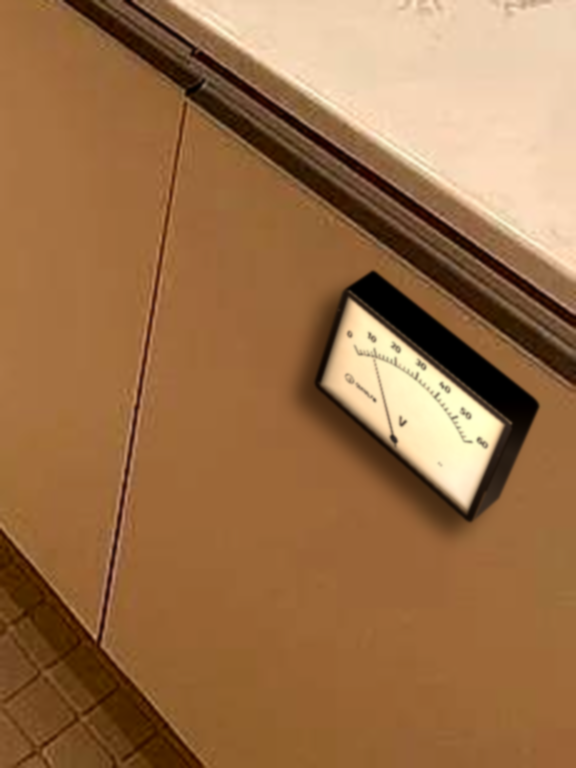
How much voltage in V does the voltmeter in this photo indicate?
10 V
